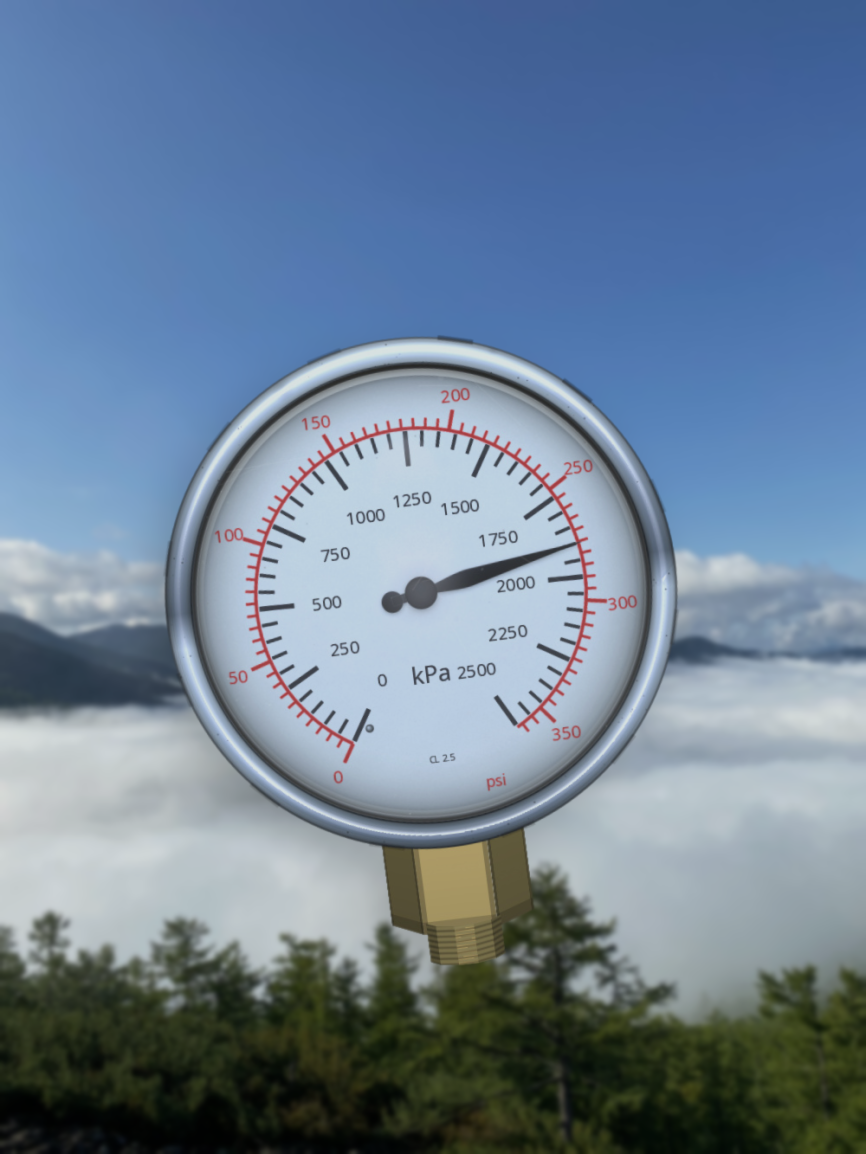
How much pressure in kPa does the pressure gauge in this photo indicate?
1900 kPa
